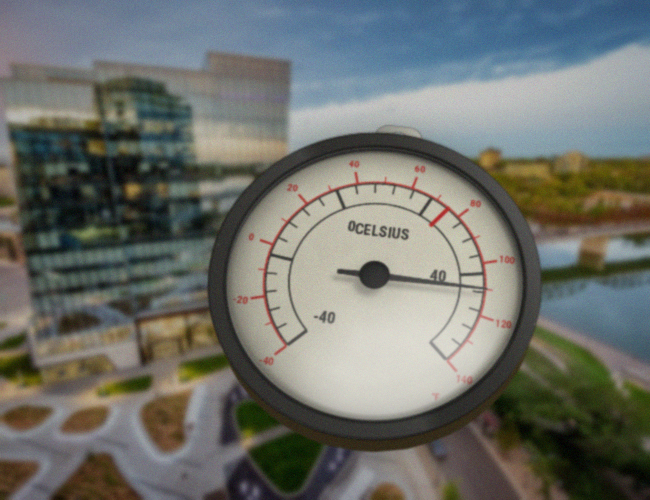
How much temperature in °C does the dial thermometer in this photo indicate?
44 °C
